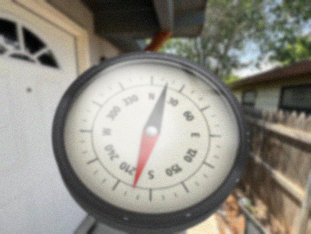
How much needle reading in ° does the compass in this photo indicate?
195 °
